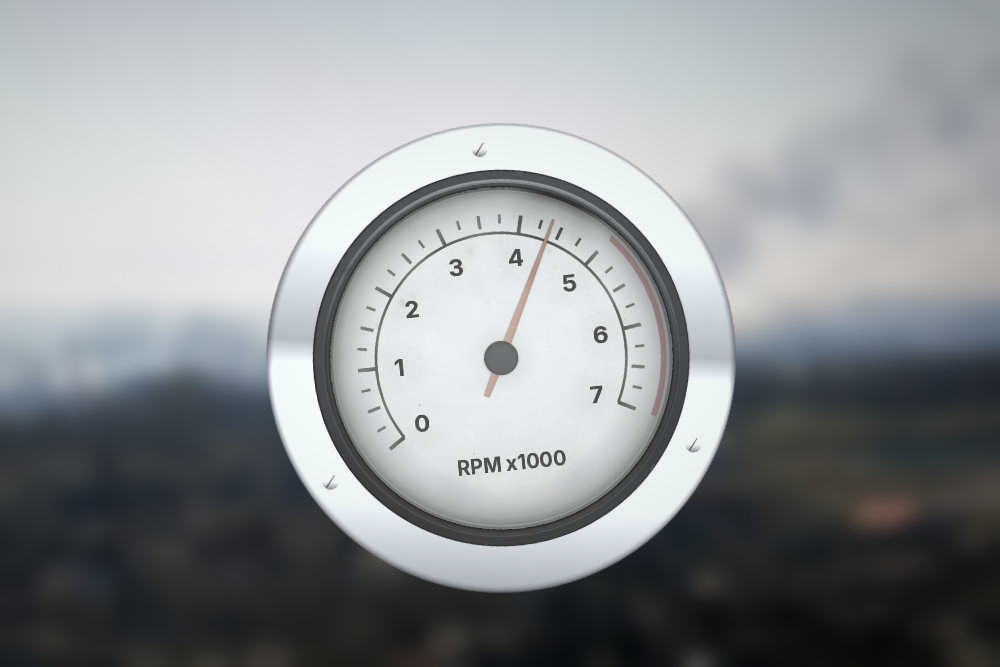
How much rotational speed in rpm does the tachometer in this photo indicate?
4375 rpm
